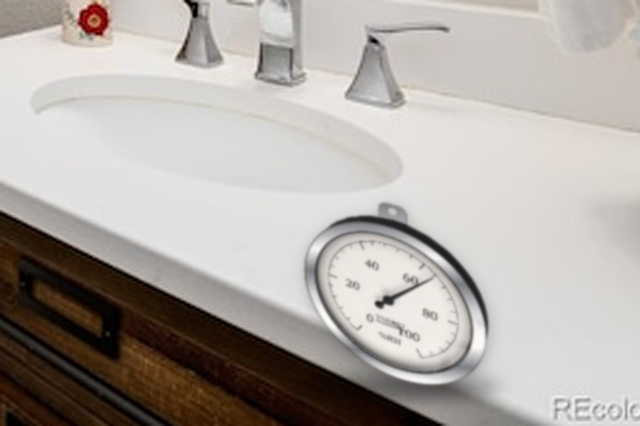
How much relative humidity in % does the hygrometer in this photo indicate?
64 %
